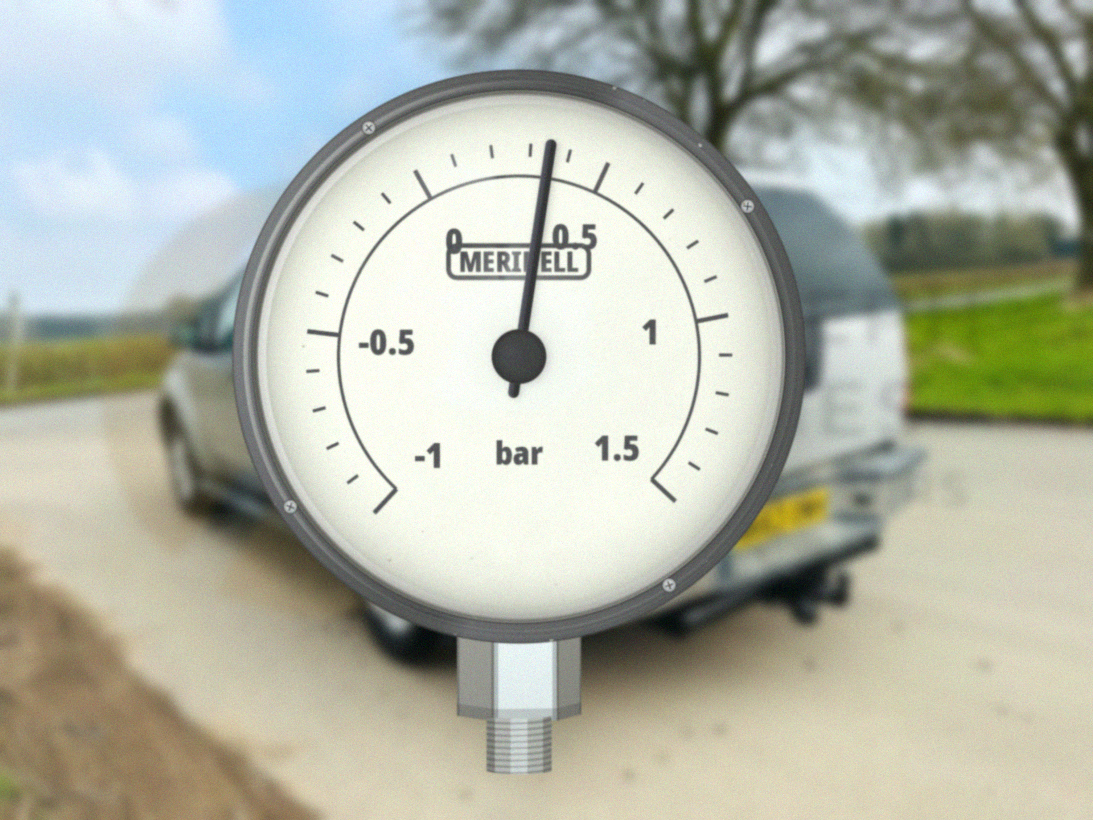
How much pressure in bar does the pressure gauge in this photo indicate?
0.35 bar
